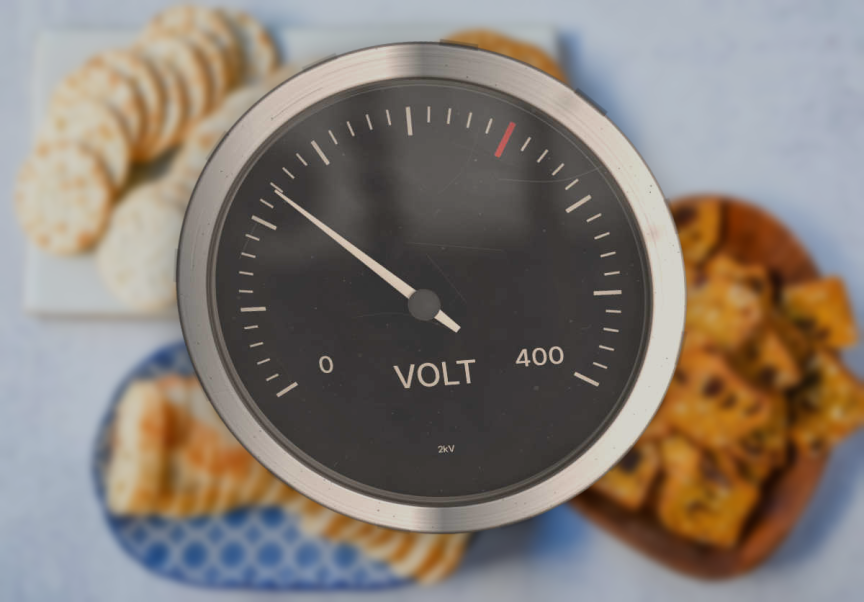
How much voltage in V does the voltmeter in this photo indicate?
120 V
